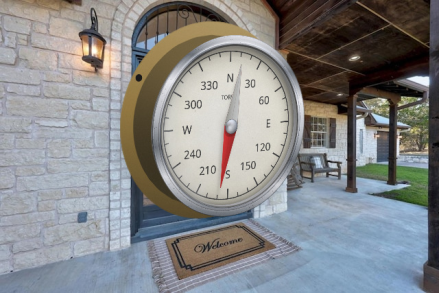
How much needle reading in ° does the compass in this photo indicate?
190 °
